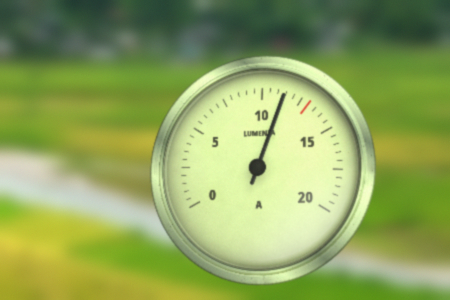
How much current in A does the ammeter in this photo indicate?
11.5 A
